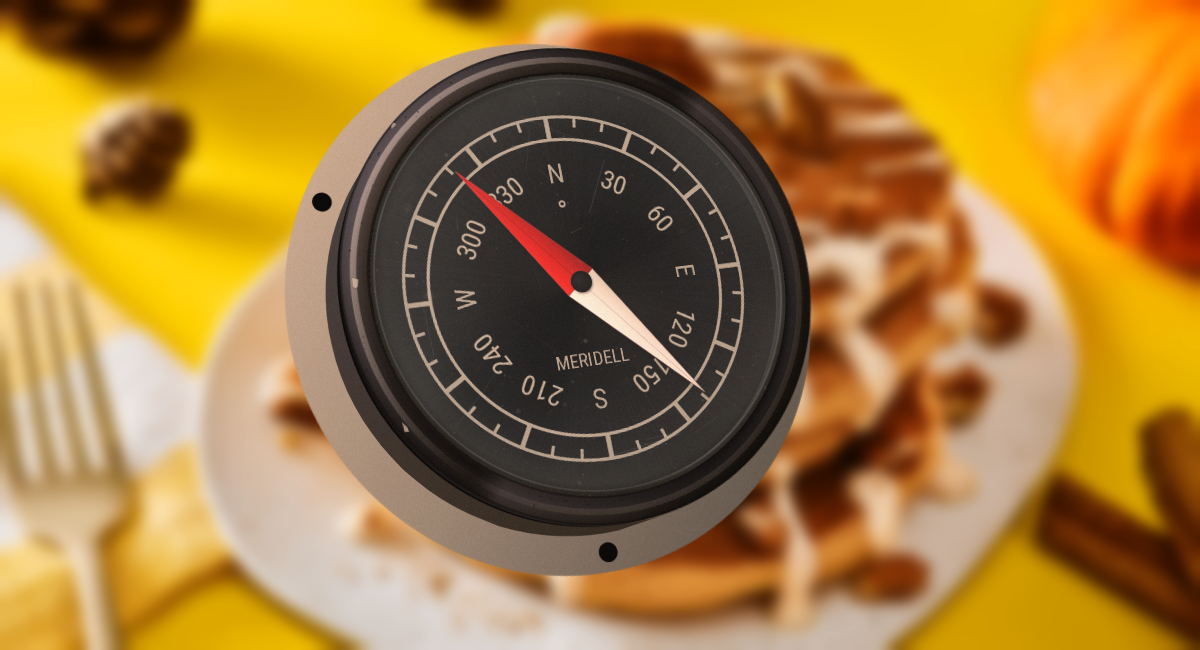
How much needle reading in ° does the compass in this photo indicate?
320 °
